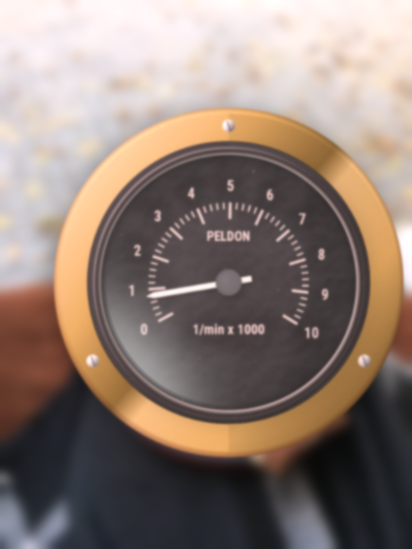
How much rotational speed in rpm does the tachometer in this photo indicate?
800 rpm
